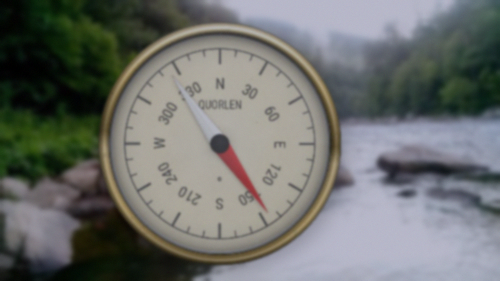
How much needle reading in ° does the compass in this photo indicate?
145 °
